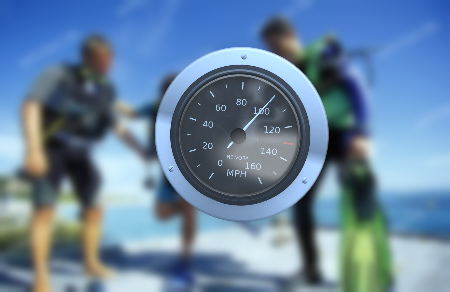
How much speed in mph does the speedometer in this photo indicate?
100 mph
